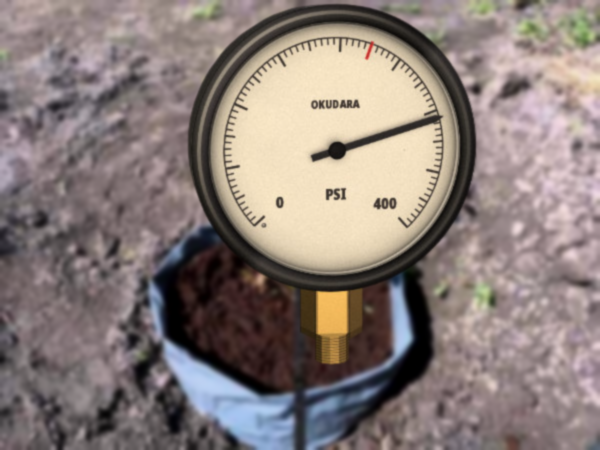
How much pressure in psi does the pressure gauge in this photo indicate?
305 psi
